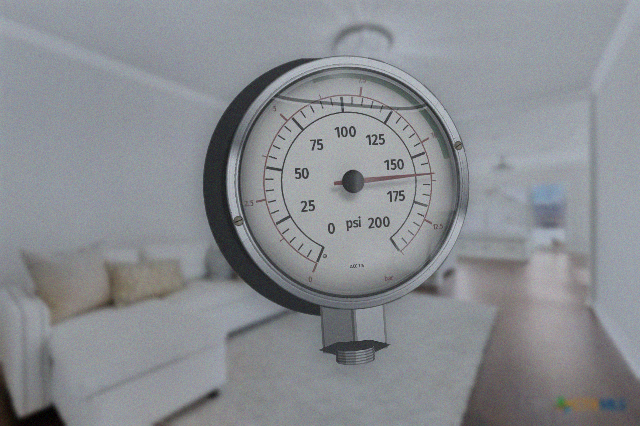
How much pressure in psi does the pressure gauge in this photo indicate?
160 psi
